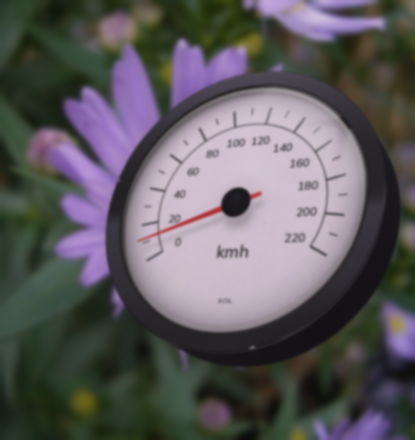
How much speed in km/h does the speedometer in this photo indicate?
10 km/h
